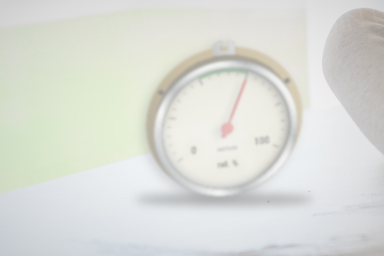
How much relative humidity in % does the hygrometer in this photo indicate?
60 %
